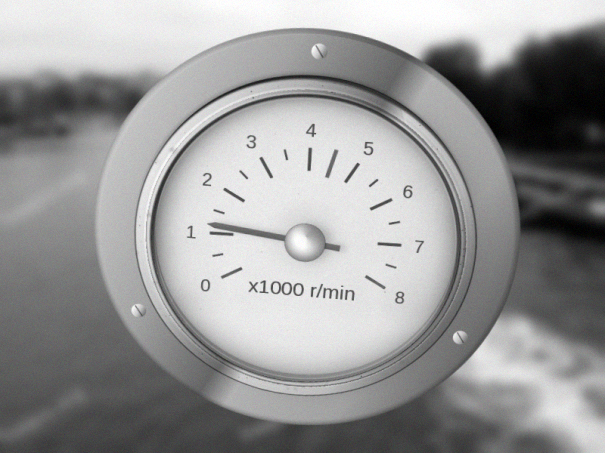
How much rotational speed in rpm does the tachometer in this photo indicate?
1250 rpm
